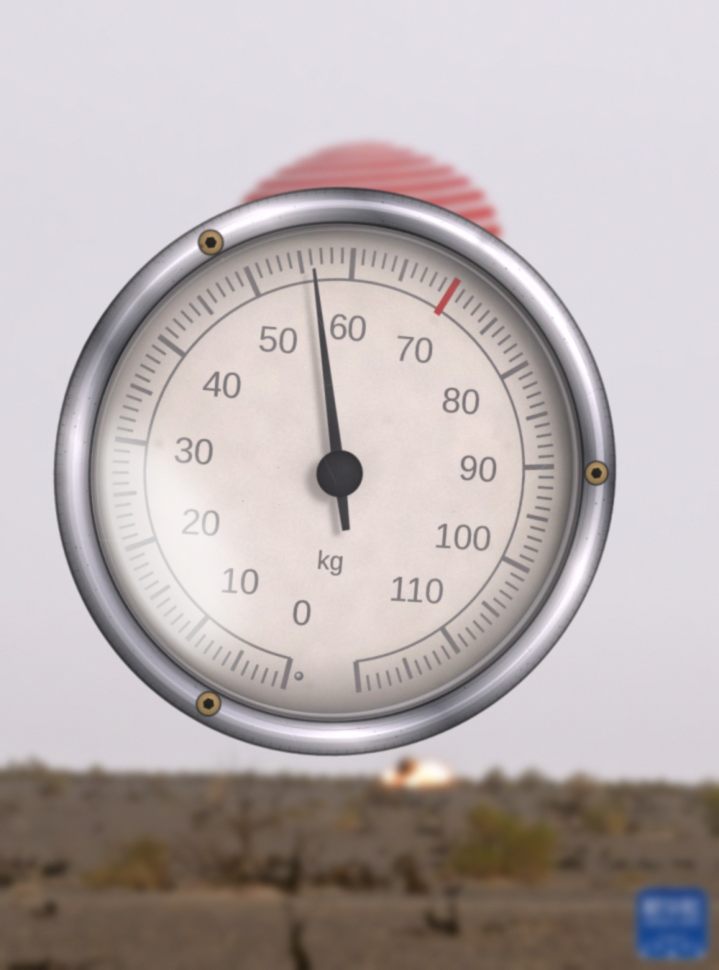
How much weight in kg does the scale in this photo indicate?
56 kg
